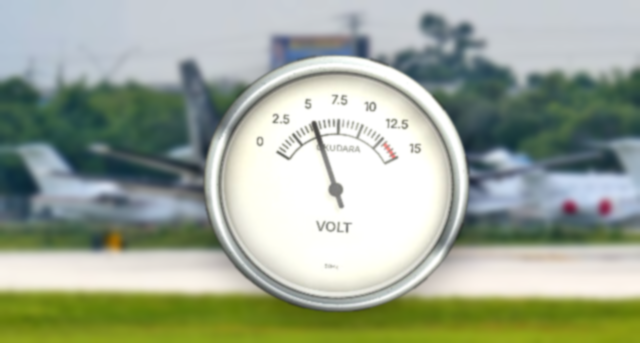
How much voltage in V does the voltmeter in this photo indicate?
5 V
